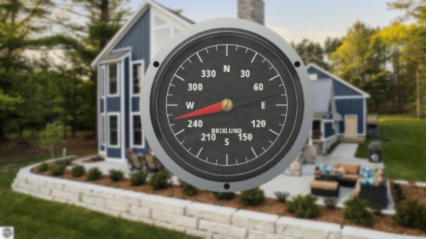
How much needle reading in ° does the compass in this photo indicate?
255 °
